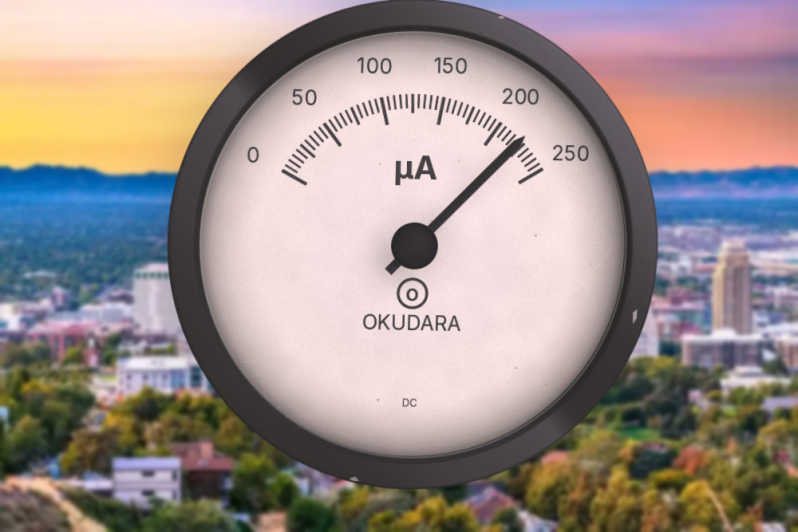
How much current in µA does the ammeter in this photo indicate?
220 µA
